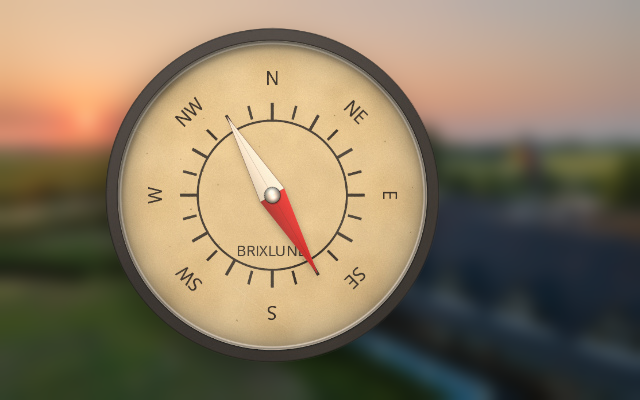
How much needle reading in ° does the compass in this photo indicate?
150 °
